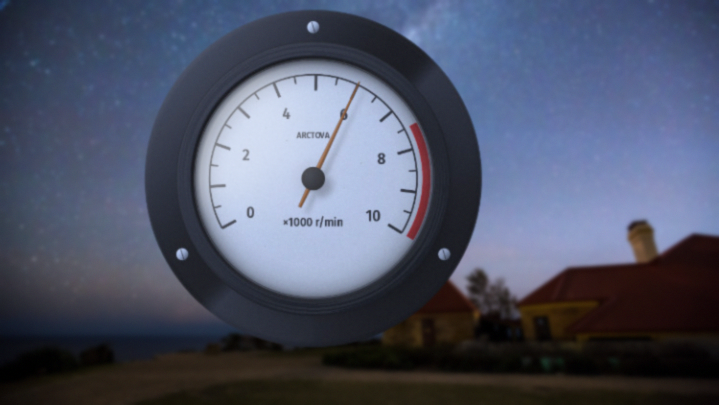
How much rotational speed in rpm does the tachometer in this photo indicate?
6000 rpm
